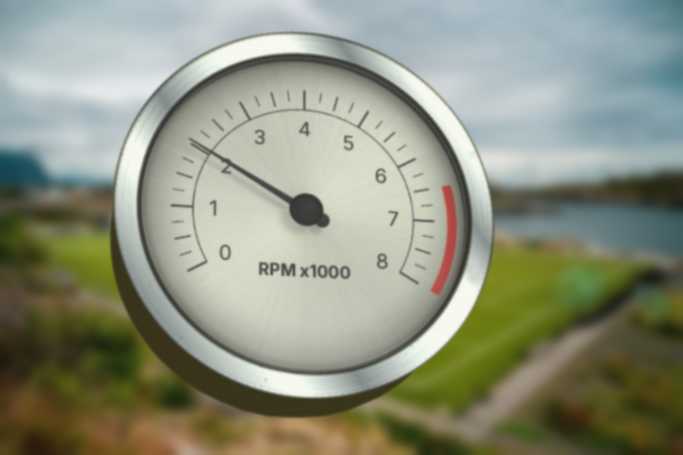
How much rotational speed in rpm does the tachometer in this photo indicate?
2000 rpm
